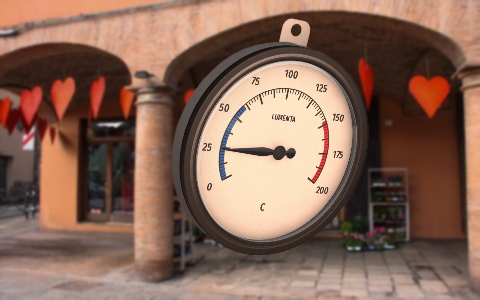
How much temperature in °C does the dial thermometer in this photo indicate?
25 °C
